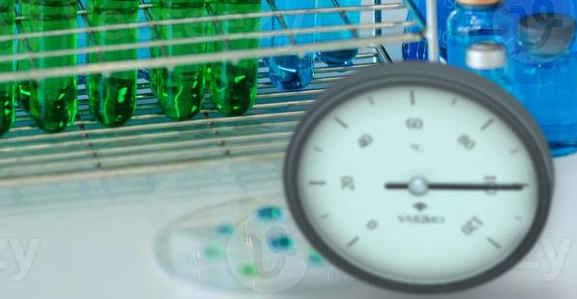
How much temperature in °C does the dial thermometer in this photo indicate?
100 °C
